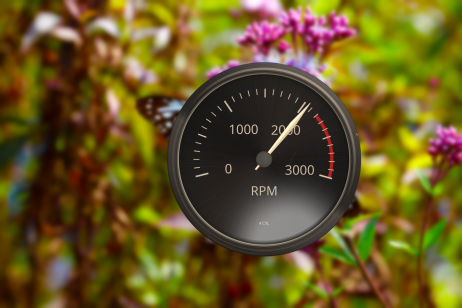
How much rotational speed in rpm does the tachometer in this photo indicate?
2050 rpm
